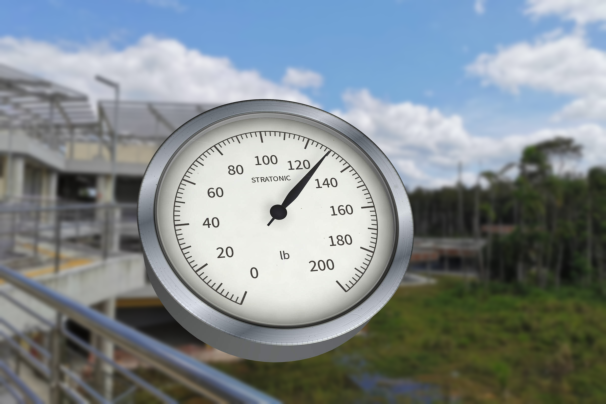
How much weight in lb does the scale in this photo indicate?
130 lb
